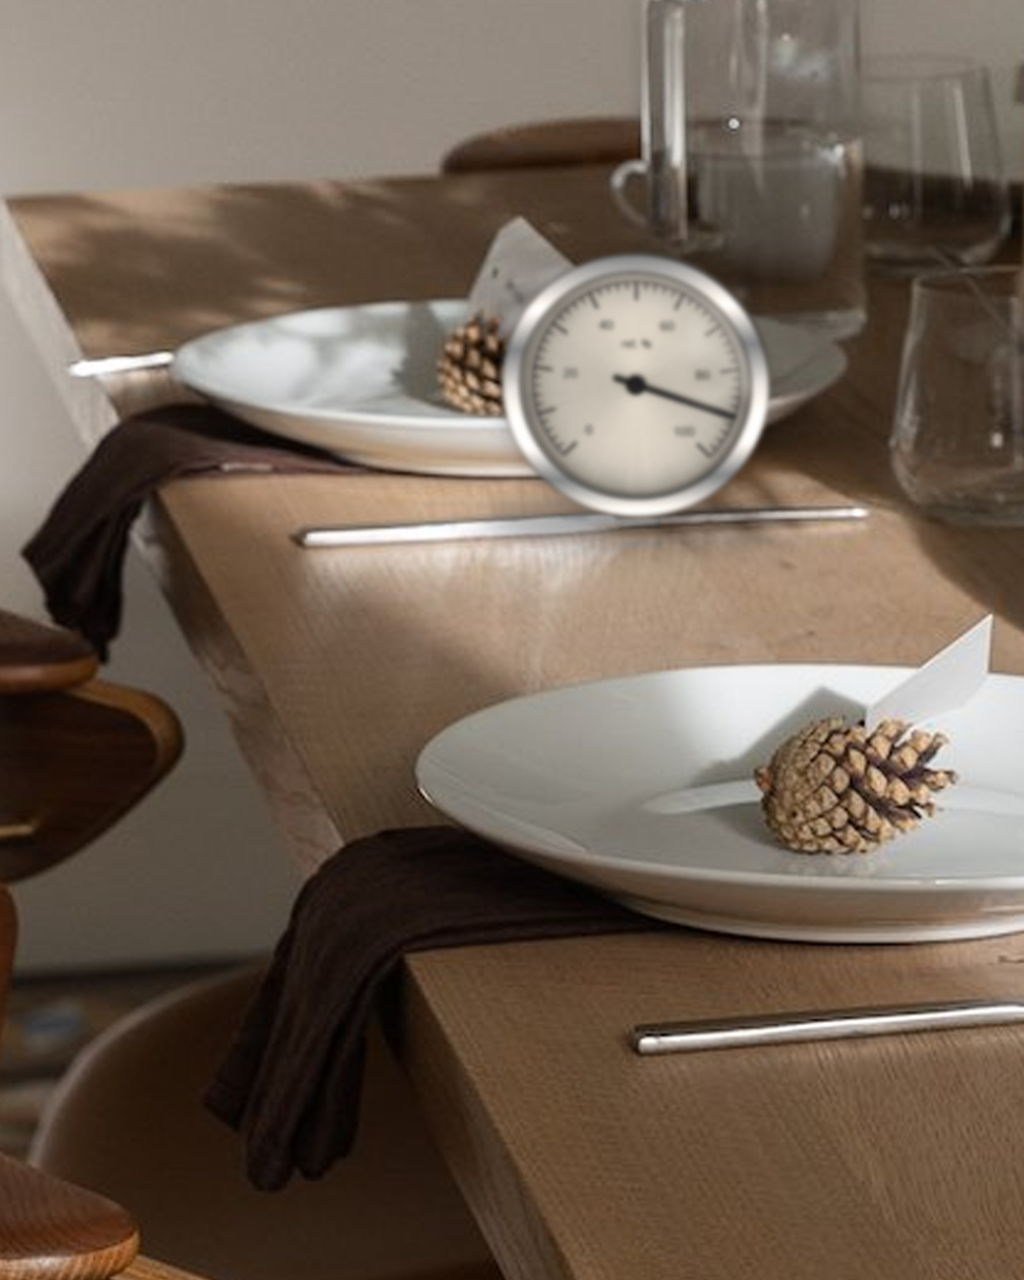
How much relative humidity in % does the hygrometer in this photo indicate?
90 %
